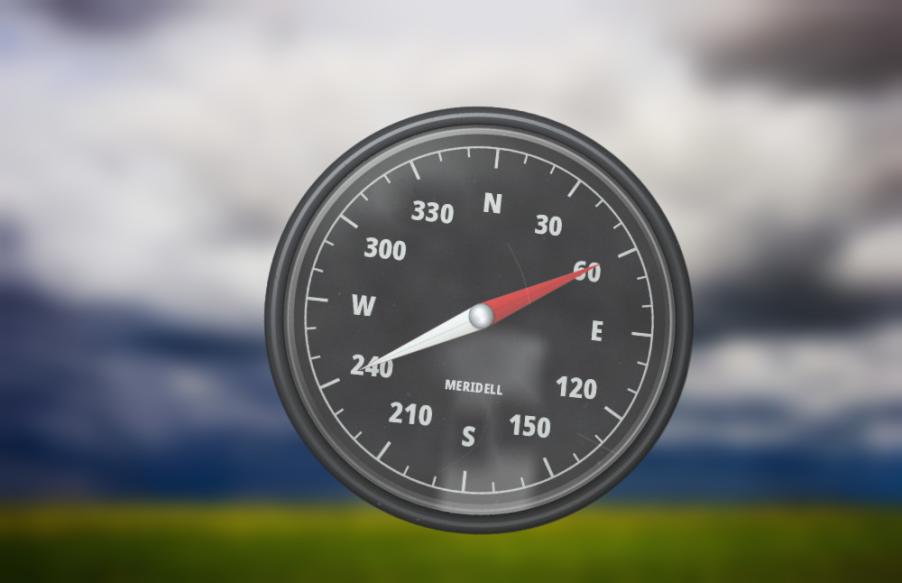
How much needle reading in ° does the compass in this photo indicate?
60 °
